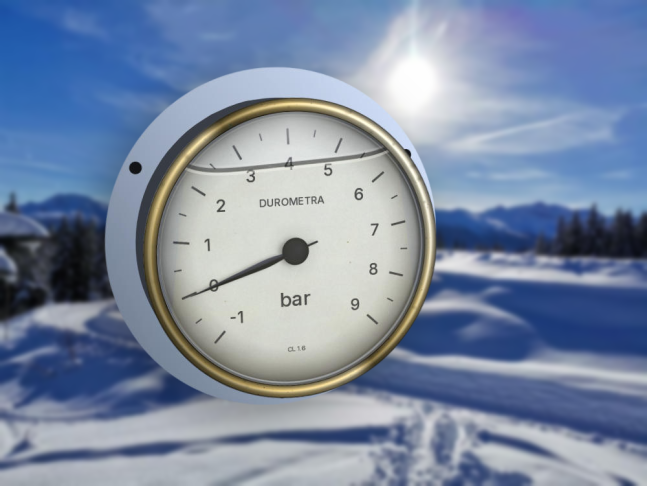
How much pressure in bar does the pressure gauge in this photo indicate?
0 bar
